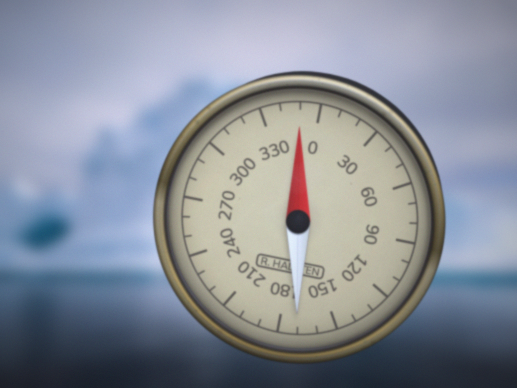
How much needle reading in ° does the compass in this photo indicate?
350 °
